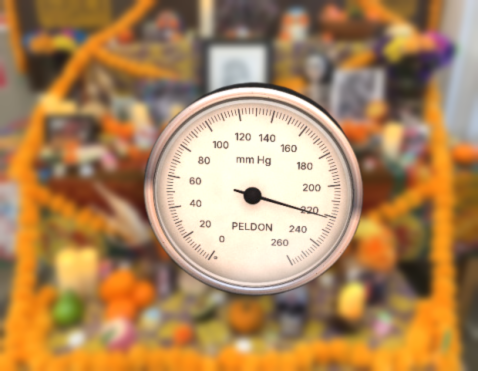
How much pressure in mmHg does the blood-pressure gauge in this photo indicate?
220 mmHg
